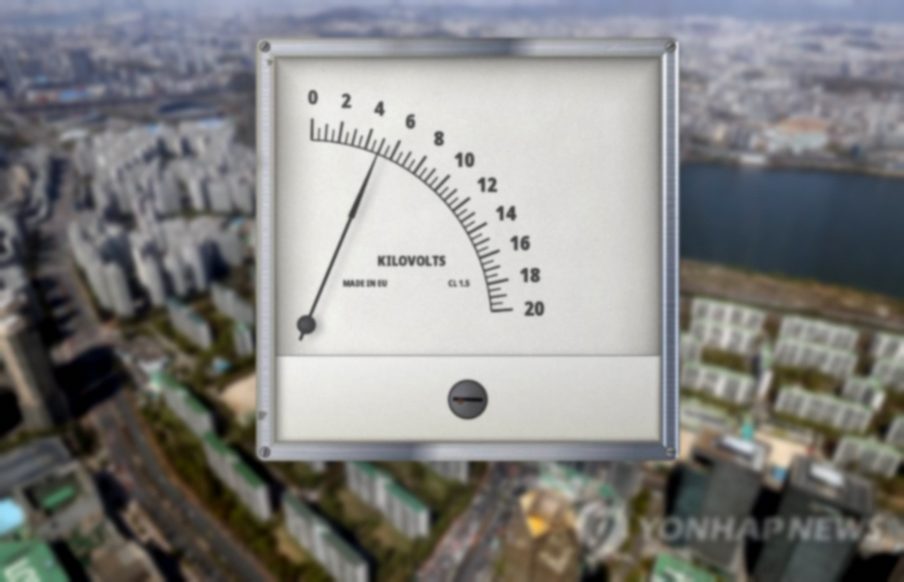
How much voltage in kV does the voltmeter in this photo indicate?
5 kV
